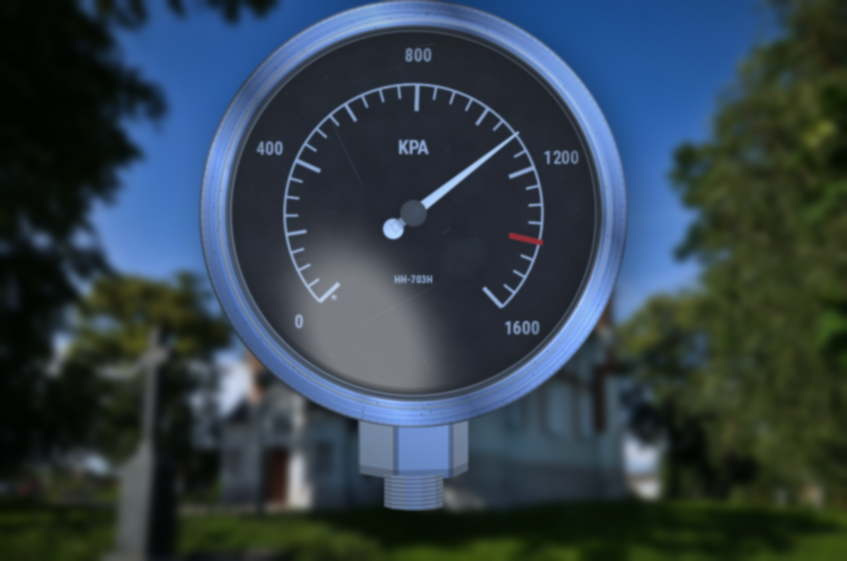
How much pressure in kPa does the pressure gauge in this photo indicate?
1100 kPa
